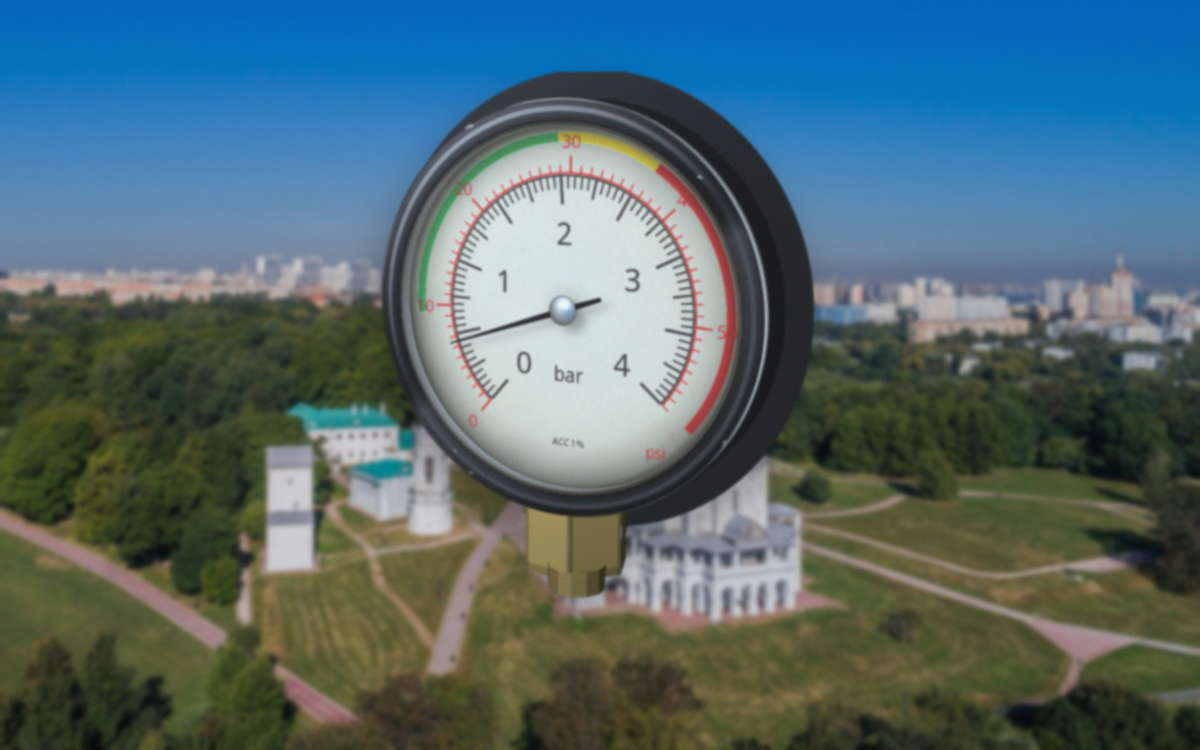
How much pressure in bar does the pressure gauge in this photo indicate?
0.45 bar
